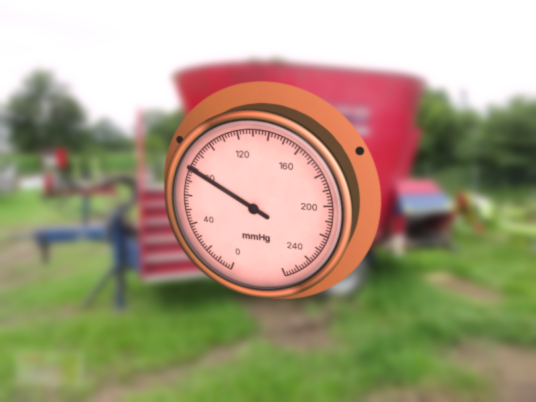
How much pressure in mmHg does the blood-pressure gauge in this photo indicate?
80 mmHg
